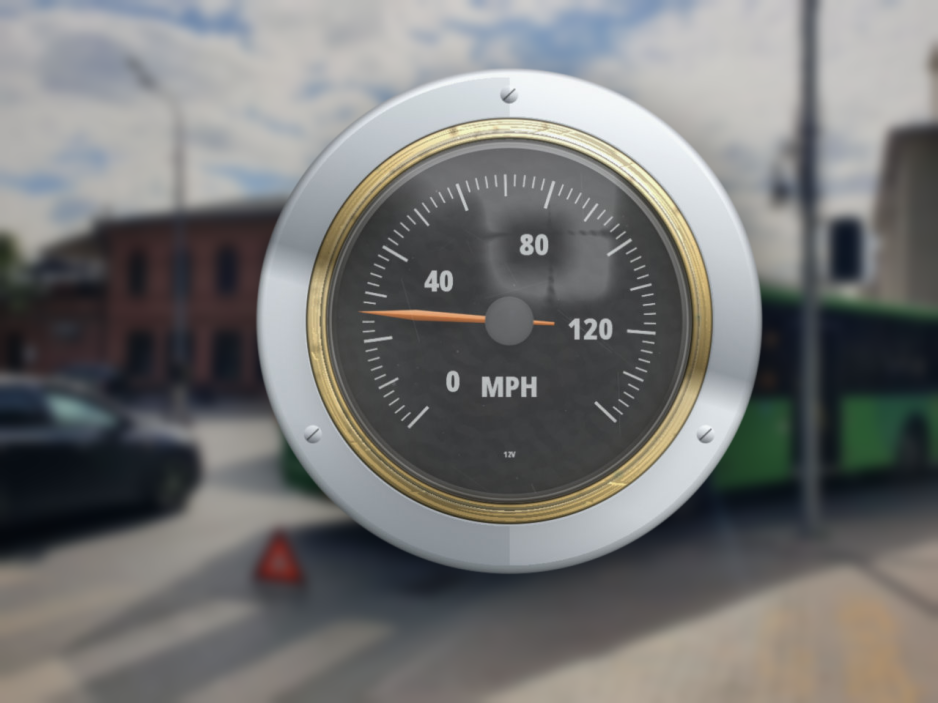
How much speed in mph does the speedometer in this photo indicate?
26 mph
